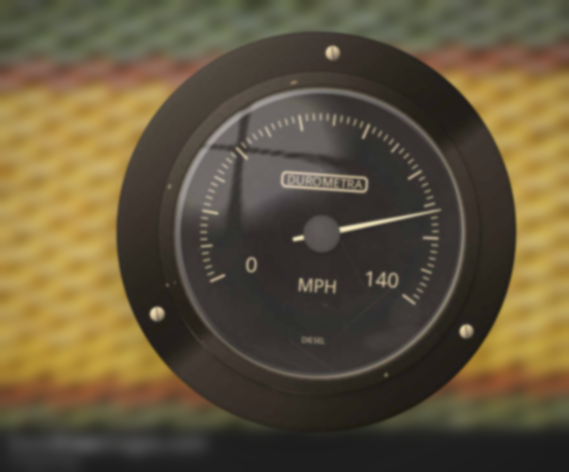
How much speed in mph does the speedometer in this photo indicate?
112 mph
